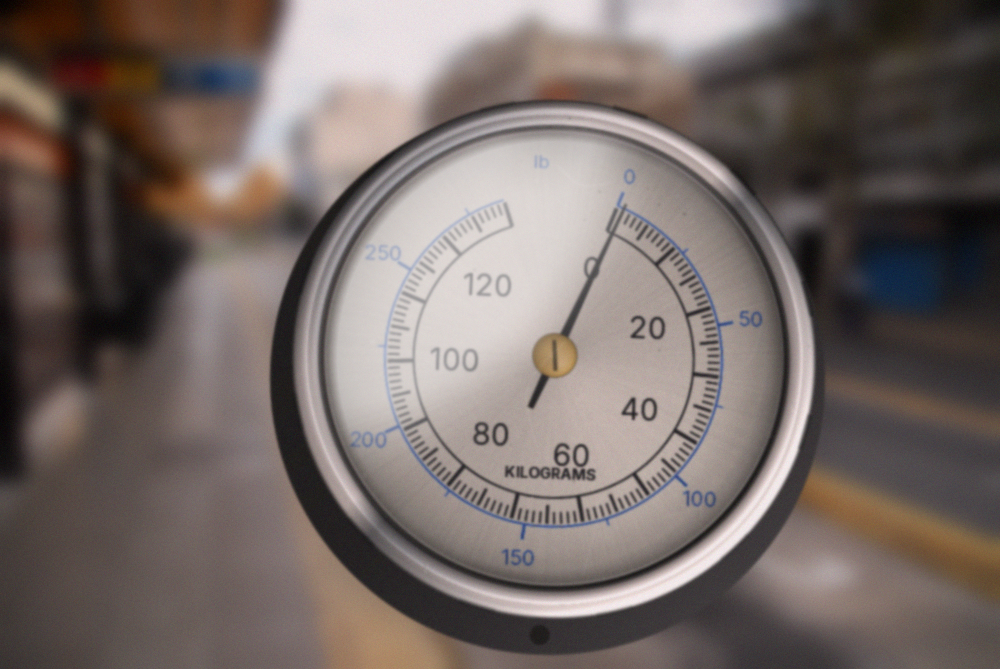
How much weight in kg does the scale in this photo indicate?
1 kg
